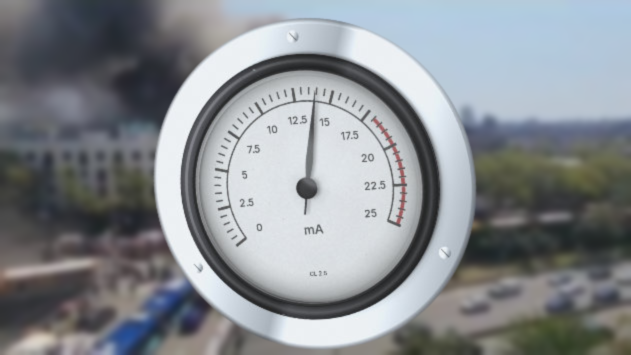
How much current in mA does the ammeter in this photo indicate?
14 mA
